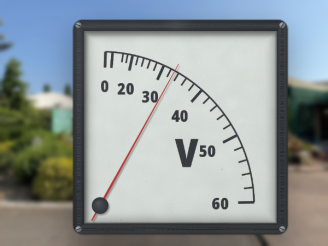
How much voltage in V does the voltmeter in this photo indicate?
33 V
